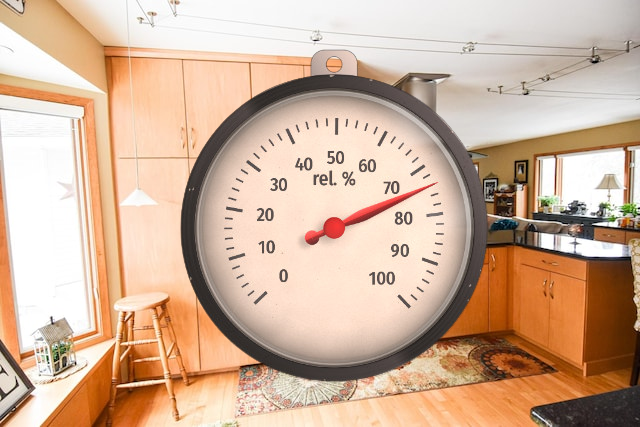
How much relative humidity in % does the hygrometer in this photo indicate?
74 %
